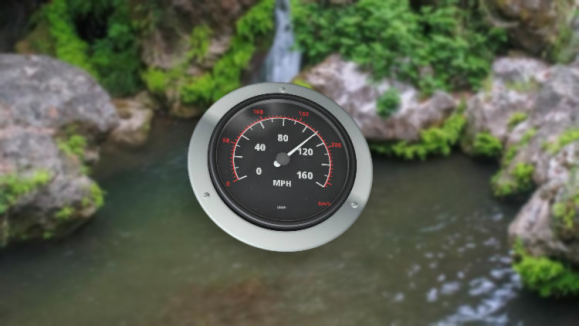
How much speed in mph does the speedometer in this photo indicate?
110 mph
